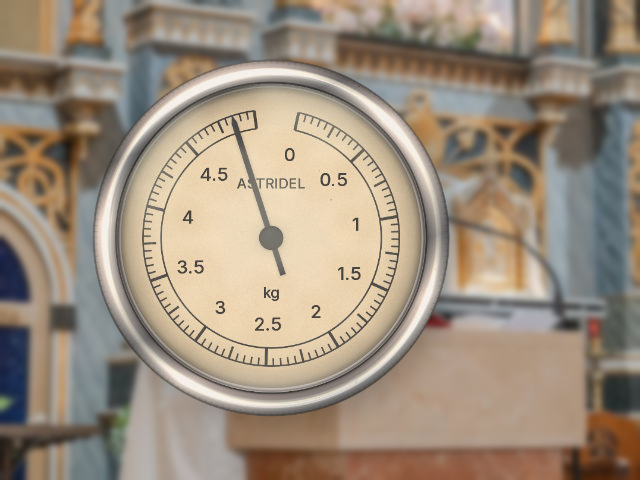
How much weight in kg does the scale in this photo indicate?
4.85 kg
